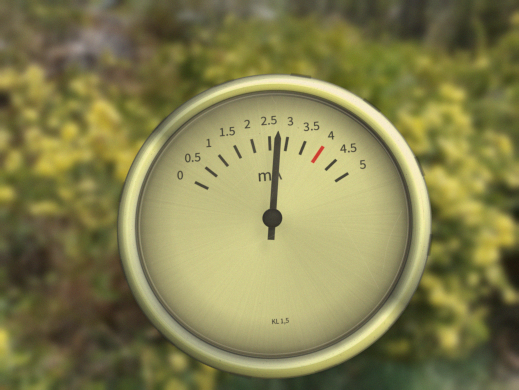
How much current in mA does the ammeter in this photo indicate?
2.75 mA
